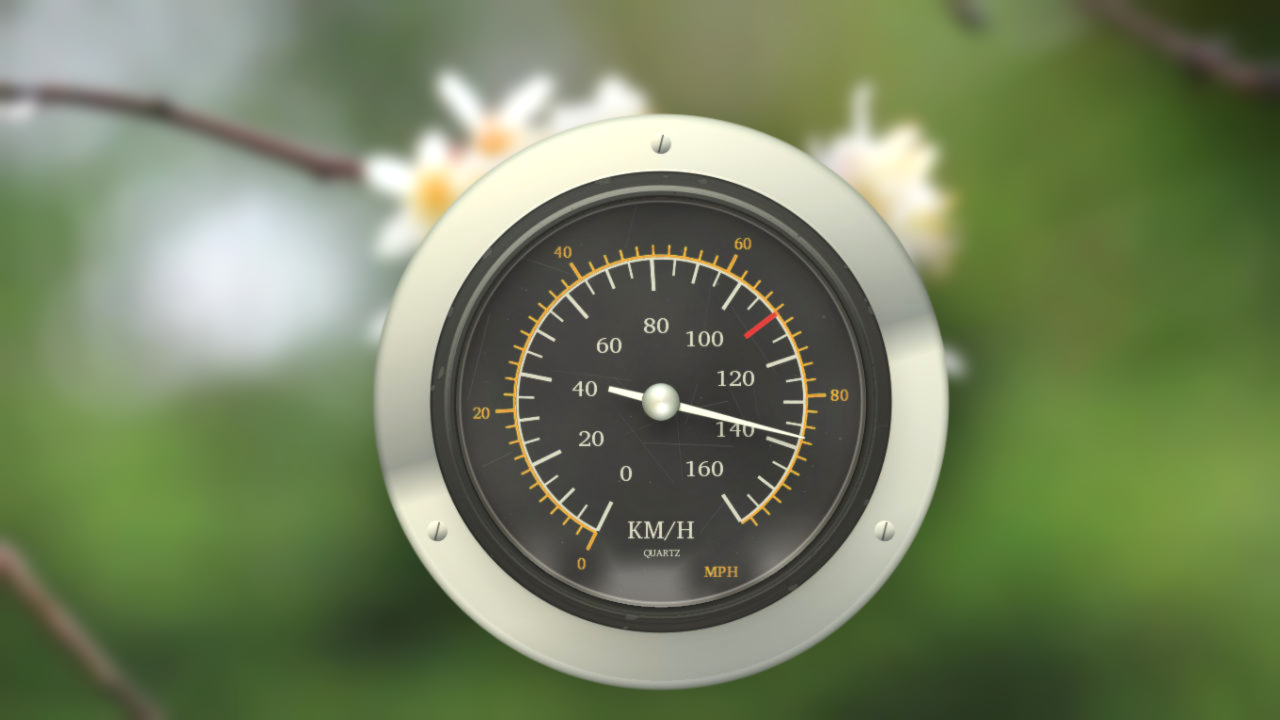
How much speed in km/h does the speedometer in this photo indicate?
137.5 km/h
